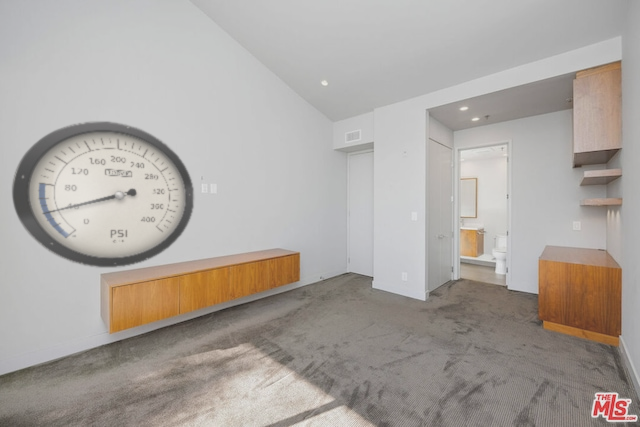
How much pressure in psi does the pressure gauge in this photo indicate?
40 psi
